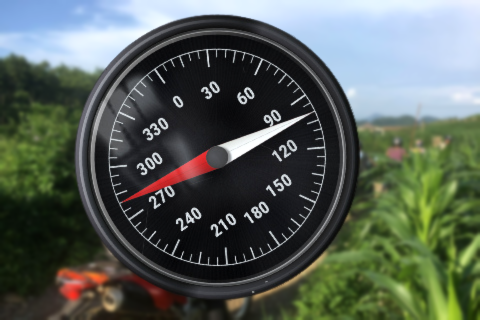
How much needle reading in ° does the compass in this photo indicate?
280 °
